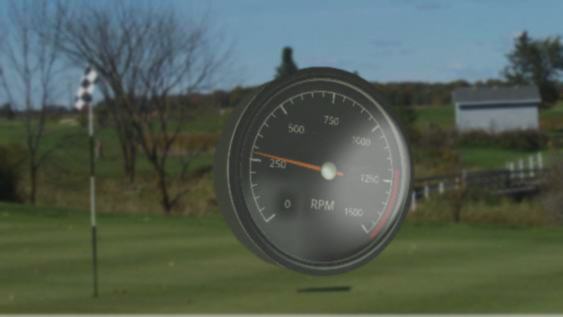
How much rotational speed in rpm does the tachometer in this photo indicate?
275 rpm
